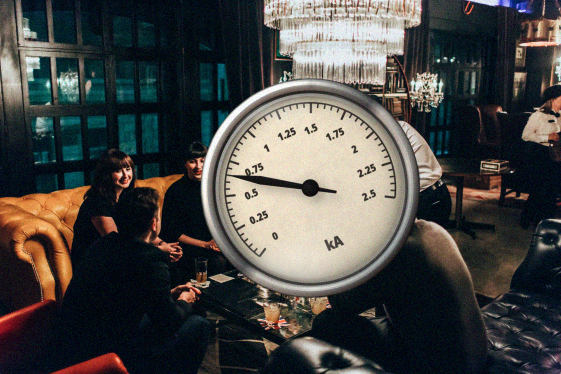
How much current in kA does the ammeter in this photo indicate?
0.65 kA
